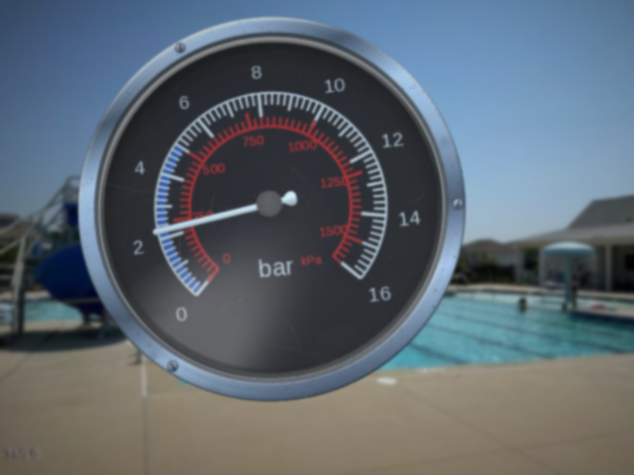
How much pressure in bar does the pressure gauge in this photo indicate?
2.2 bar
